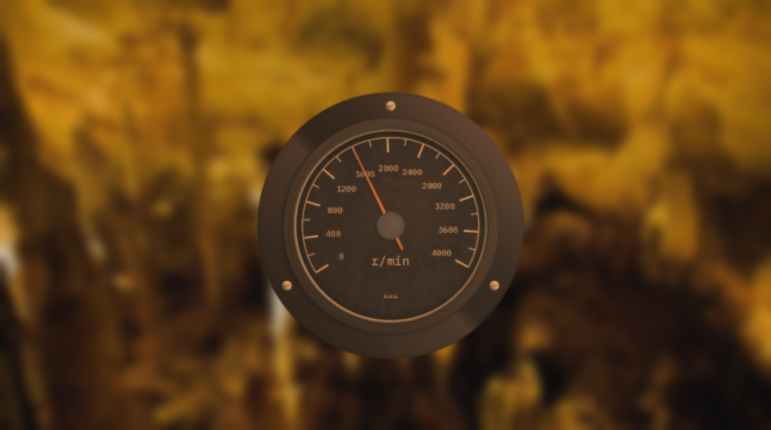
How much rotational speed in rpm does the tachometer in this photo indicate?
1600 rpm
